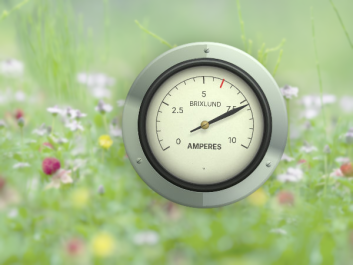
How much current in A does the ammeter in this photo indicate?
7.75 A
